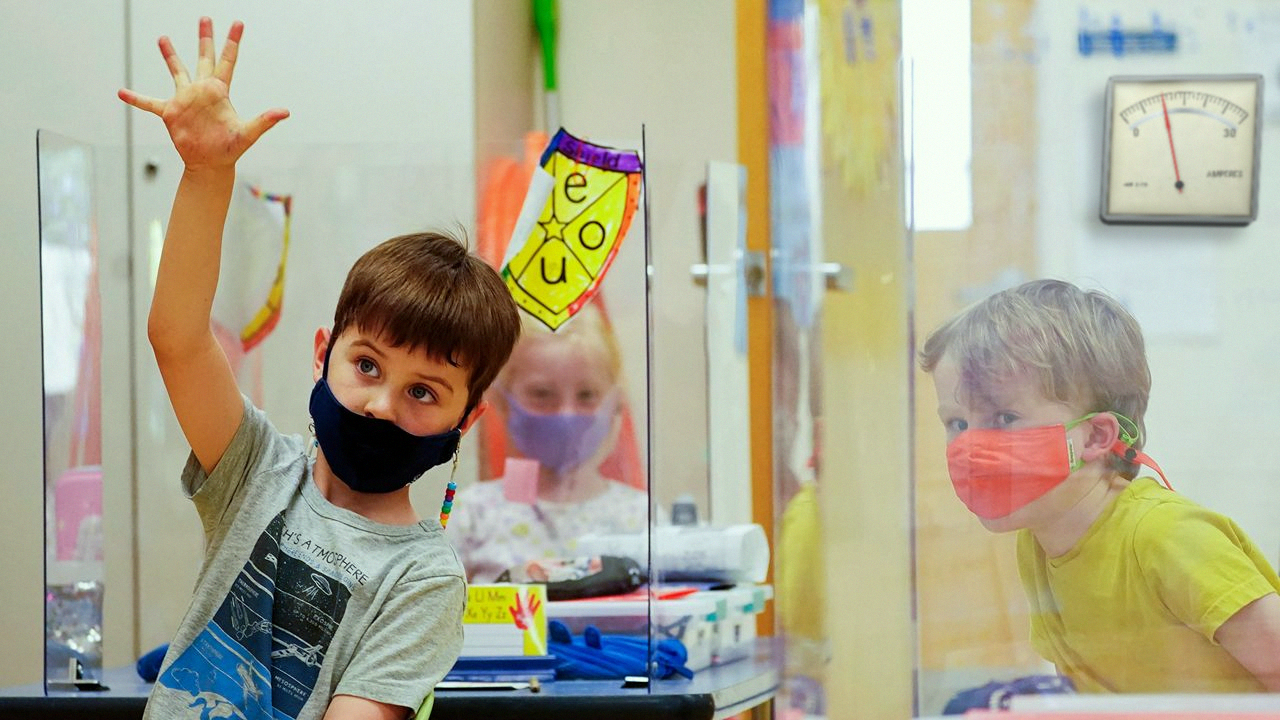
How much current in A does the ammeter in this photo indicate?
10 A
